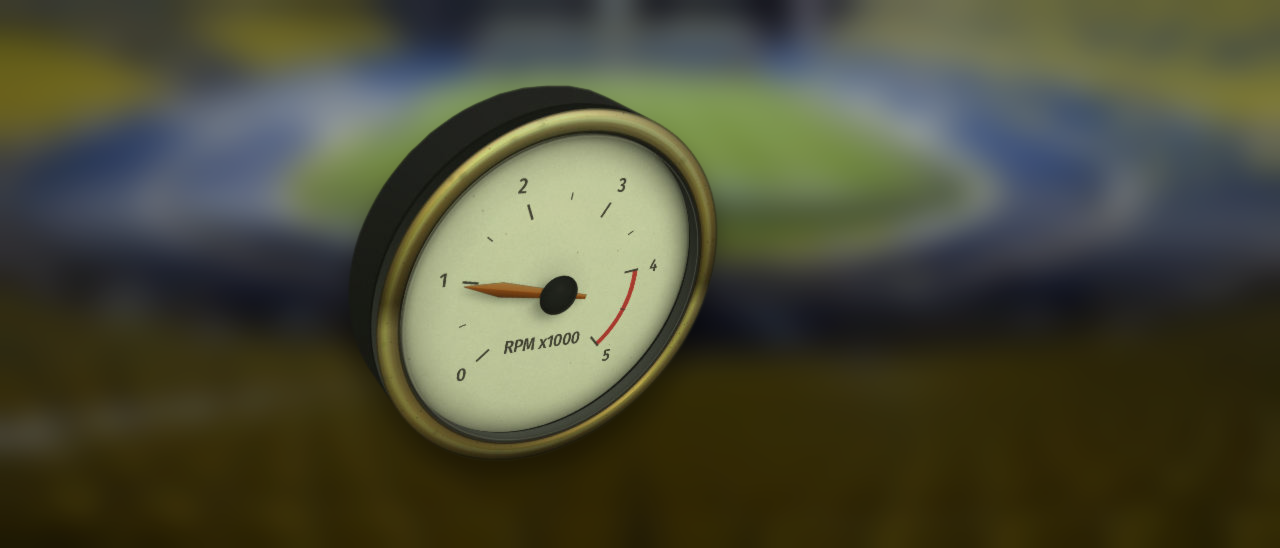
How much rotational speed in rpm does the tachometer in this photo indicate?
1000 rpm
